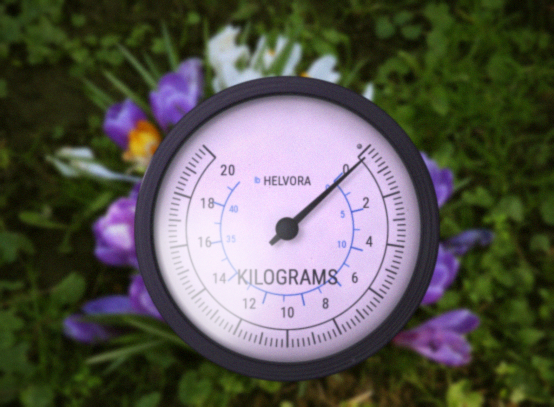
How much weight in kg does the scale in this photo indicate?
0.2 kg
